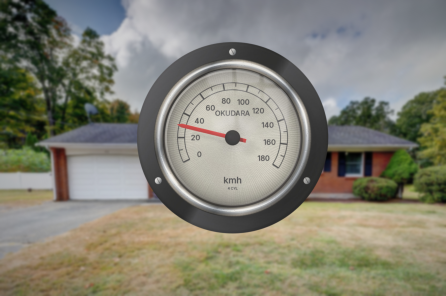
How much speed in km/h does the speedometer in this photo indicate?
30 km/h
